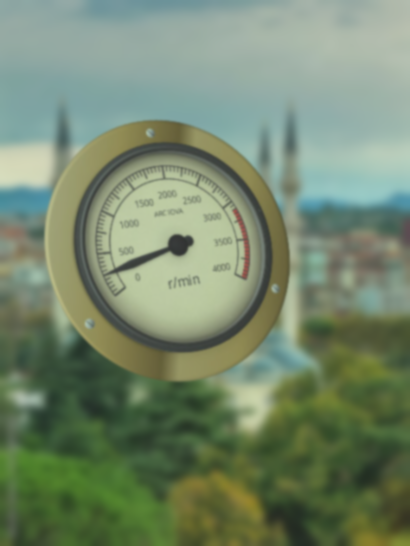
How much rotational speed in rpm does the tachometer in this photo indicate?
250 rpm
